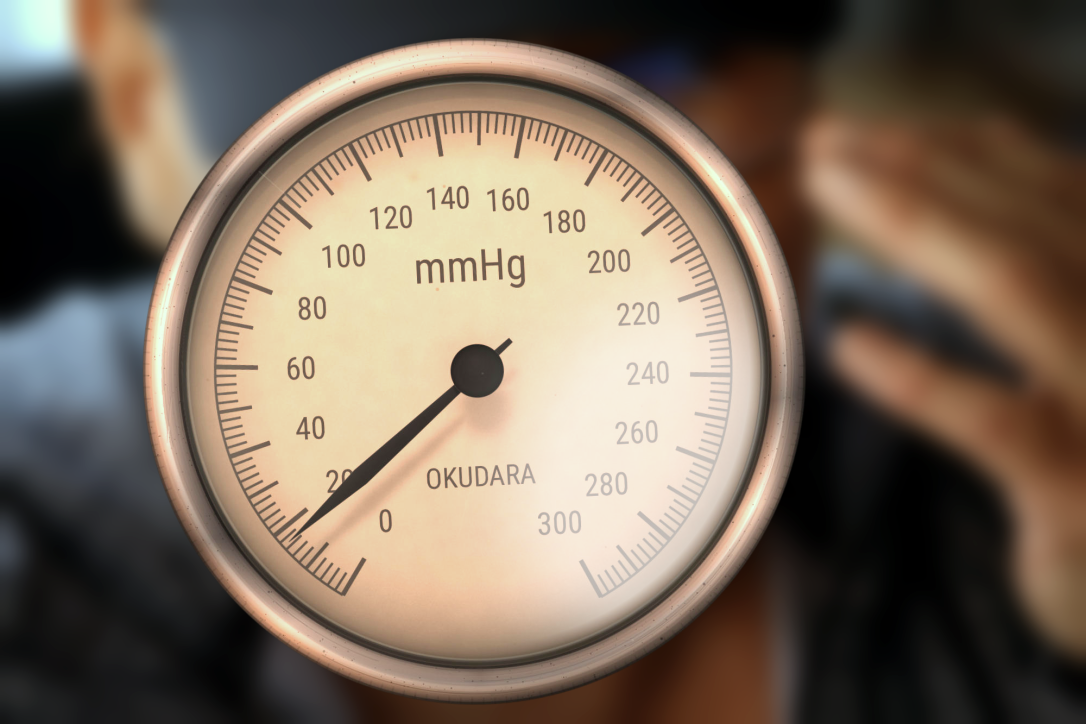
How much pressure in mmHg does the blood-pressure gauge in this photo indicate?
17 mmHg
